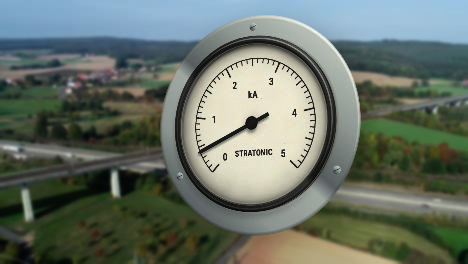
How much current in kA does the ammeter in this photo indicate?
0.4 kA
